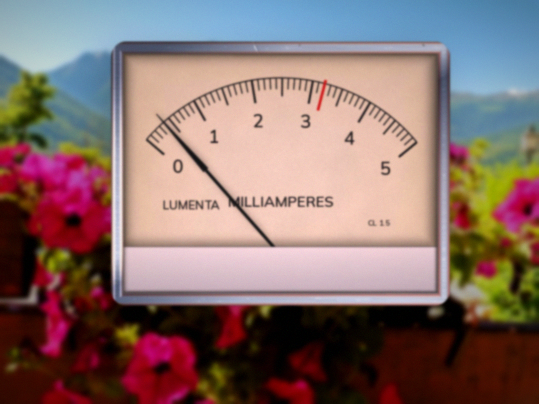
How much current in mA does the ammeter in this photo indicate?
0.4 mA
